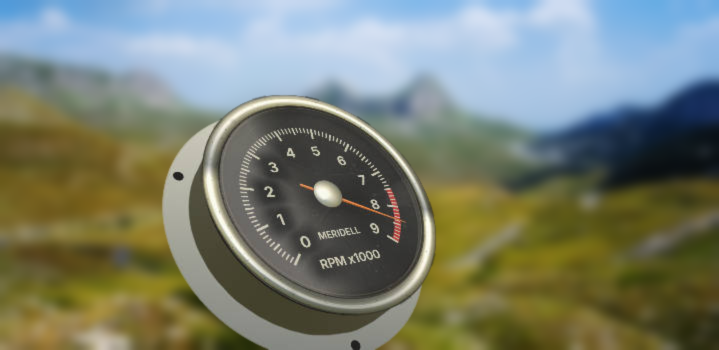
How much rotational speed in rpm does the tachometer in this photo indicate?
8500 rpm
